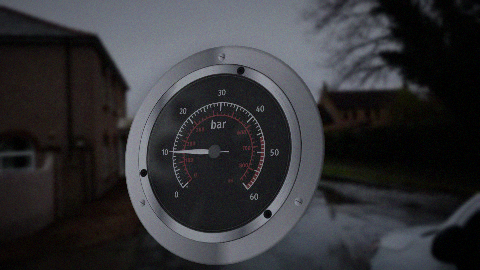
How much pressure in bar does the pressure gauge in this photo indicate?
10 bar
